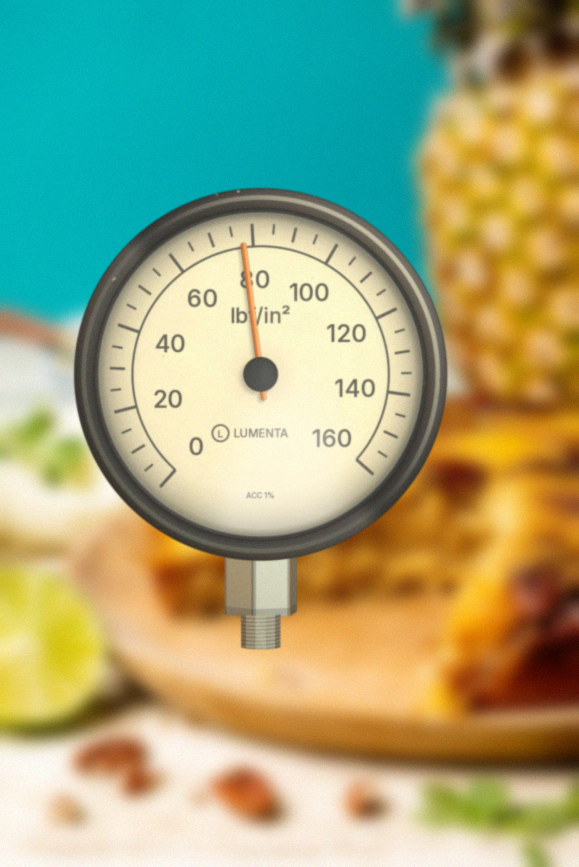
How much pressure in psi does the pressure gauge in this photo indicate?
77.5 psi
